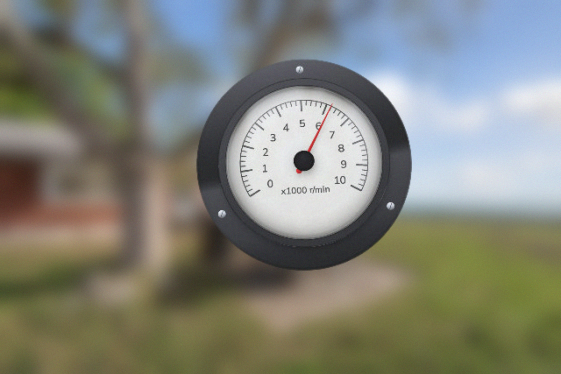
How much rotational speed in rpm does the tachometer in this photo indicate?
6200 rpm
